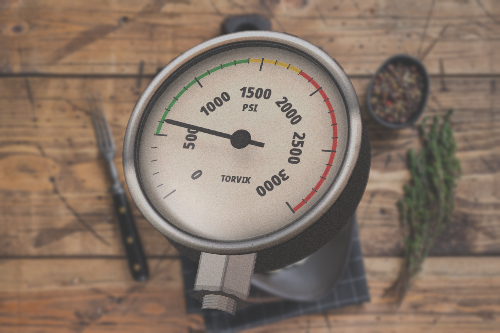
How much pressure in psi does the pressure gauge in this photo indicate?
600 psi
